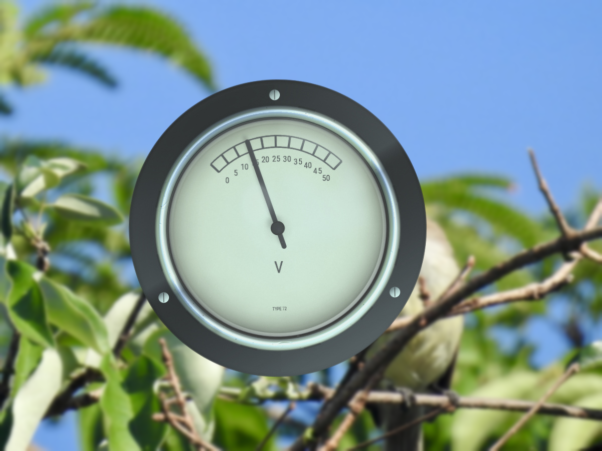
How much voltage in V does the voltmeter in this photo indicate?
15 V
